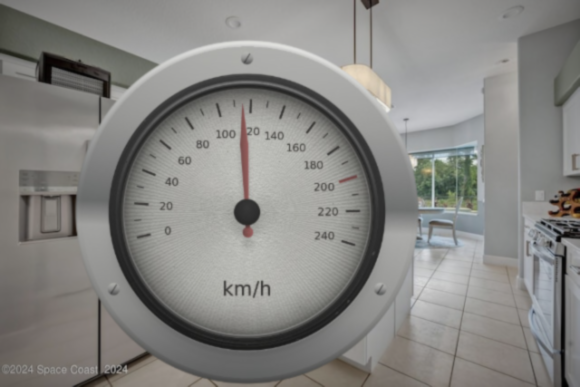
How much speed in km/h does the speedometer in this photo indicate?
115 km/h
